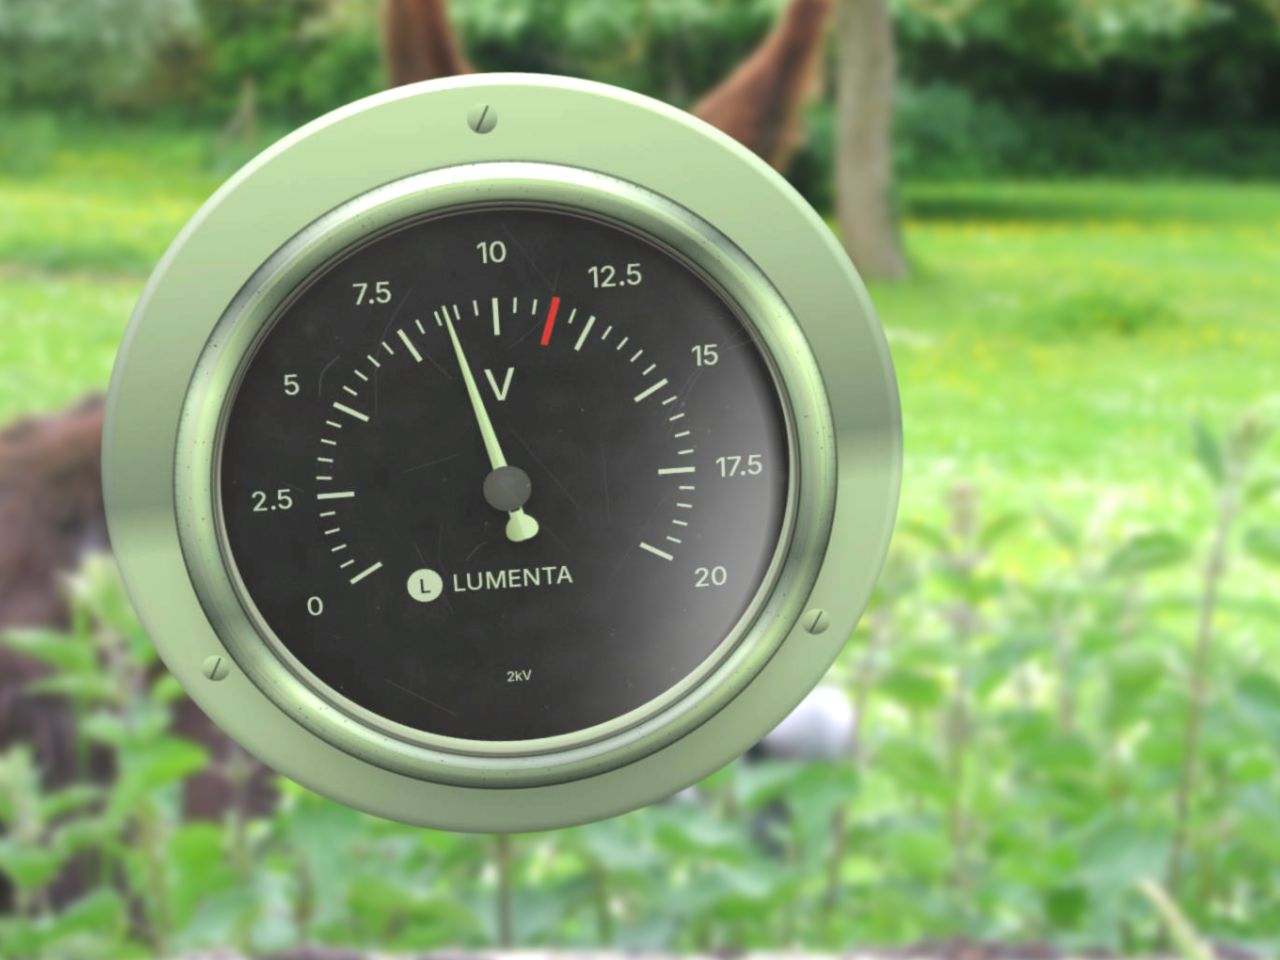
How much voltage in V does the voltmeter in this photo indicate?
8.75 V
